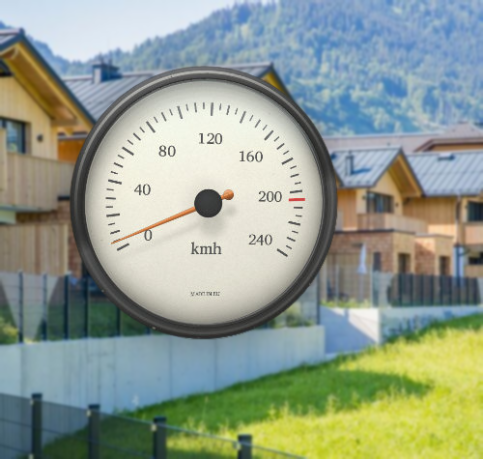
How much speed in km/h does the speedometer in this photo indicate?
5 km/h
